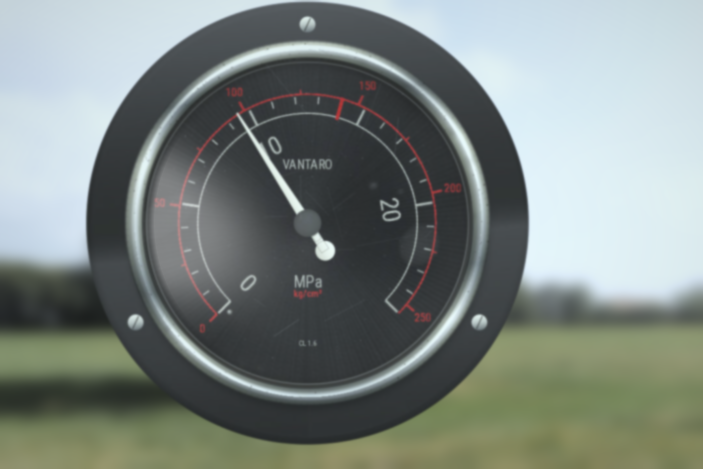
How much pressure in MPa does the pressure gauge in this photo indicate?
9.5 MPa
